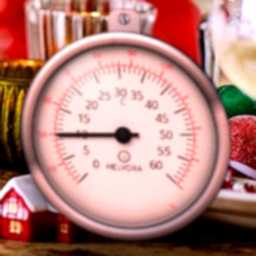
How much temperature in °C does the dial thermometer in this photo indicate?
10 °C
